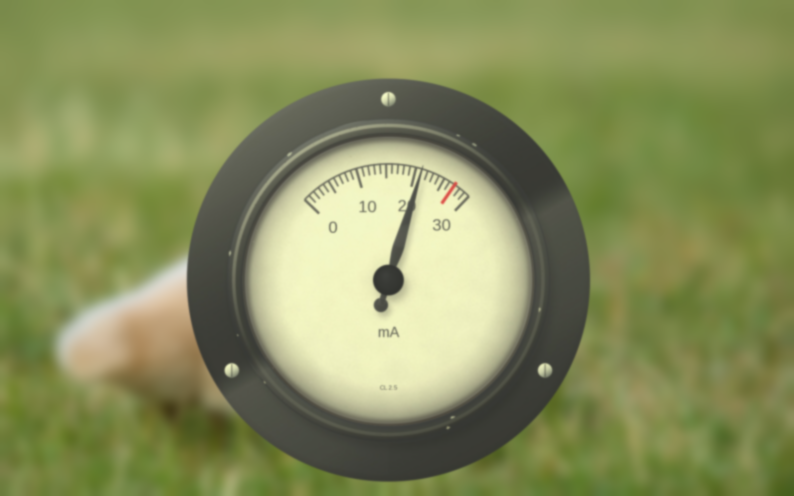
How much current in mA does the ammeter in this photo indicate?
21 mA
